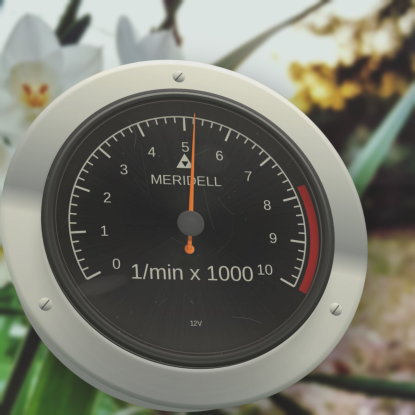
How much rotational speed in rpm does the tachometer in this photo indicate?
5200 rpm
